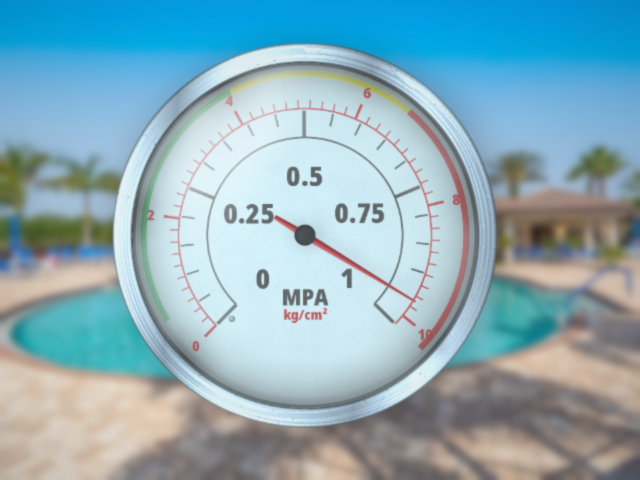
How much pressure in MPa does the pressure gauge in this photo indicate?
0.95 MPa
